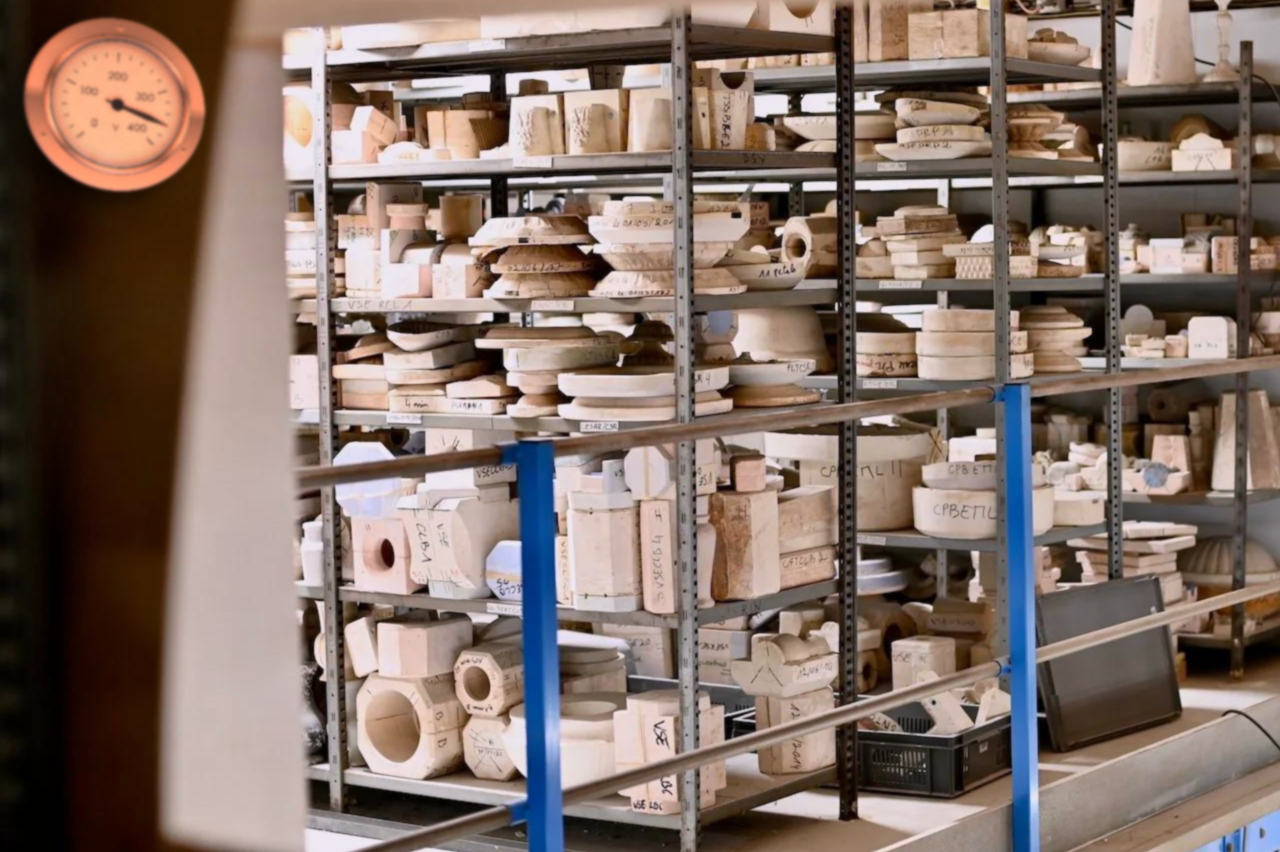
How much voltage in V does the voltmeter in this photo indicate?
360 V
